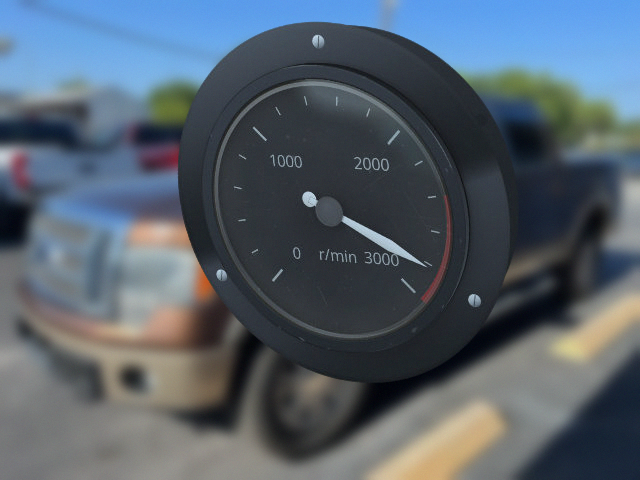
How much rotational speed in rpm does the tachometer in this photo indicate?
2800 rpm
